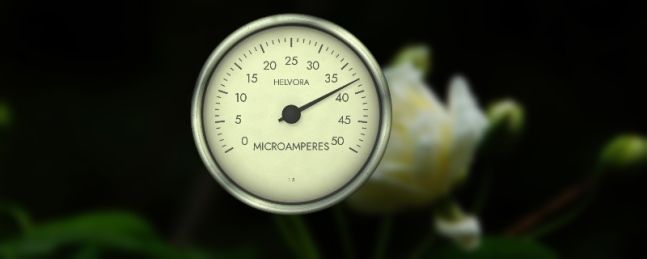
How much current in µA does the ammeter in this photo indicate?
38 µA
